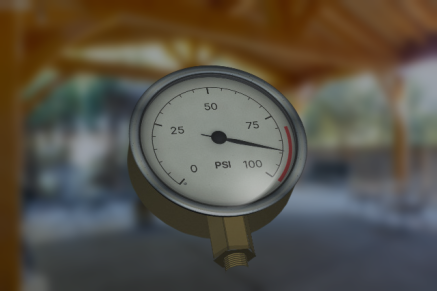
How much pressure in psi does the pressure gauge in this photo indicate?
90 psi
